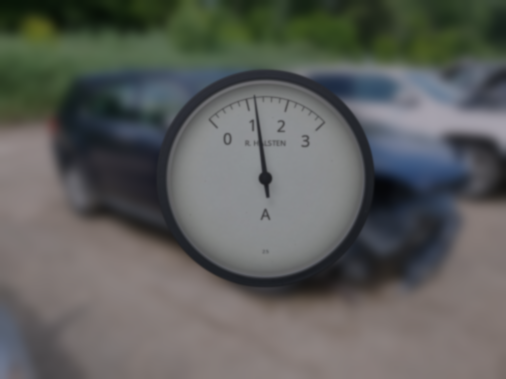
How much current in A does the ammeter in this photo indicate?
1.2 A
